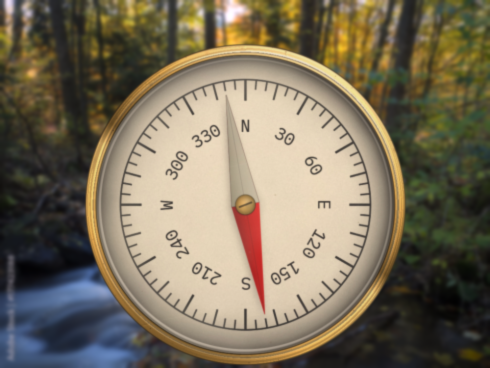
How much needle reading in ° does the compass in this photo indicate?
170 °
